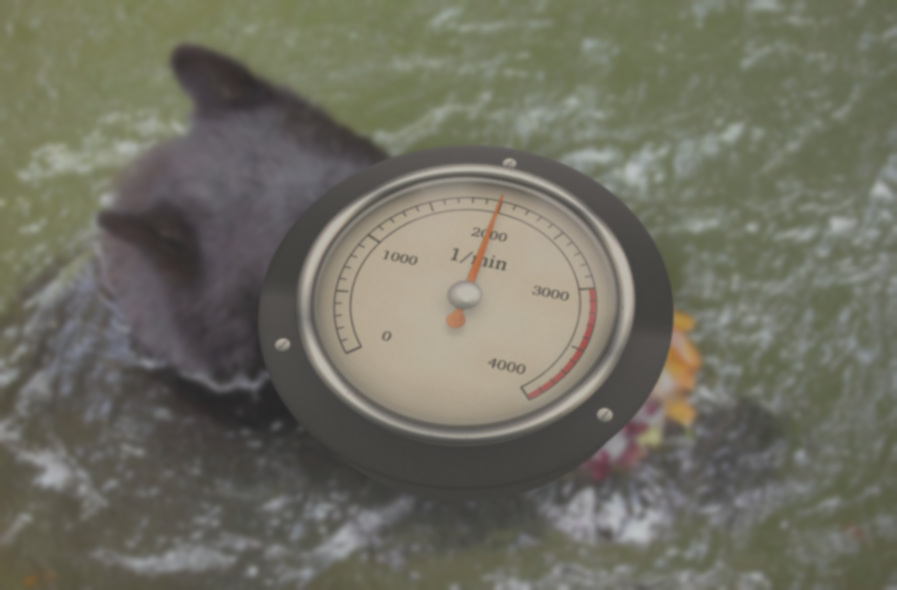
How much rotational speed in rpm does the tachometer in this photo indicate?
2000 rpm
